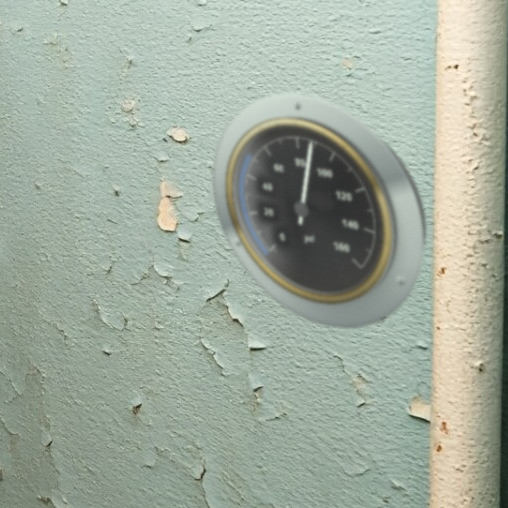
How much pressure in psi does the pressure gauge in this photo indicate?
90 psi
